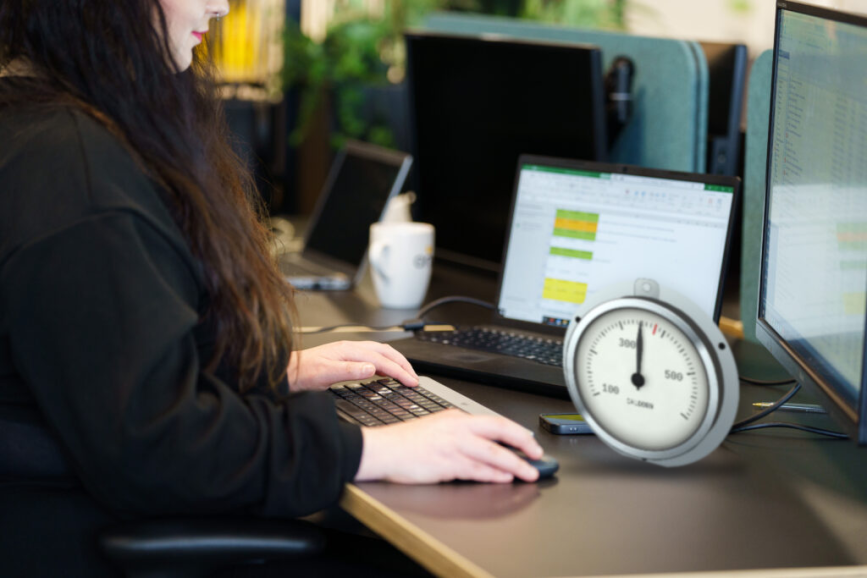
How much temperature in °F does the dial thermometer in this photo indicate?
350 °F
